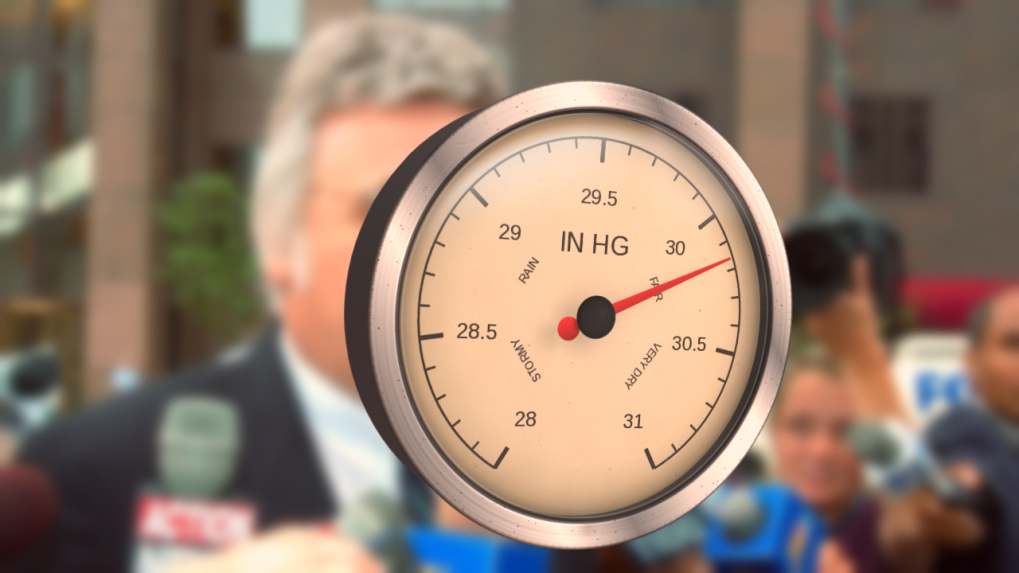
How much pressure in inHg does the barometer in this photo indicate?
30.15 inHg
